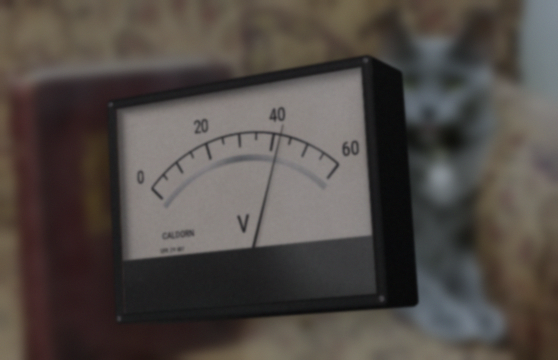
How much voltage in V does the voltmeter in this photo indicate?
42.5 V
